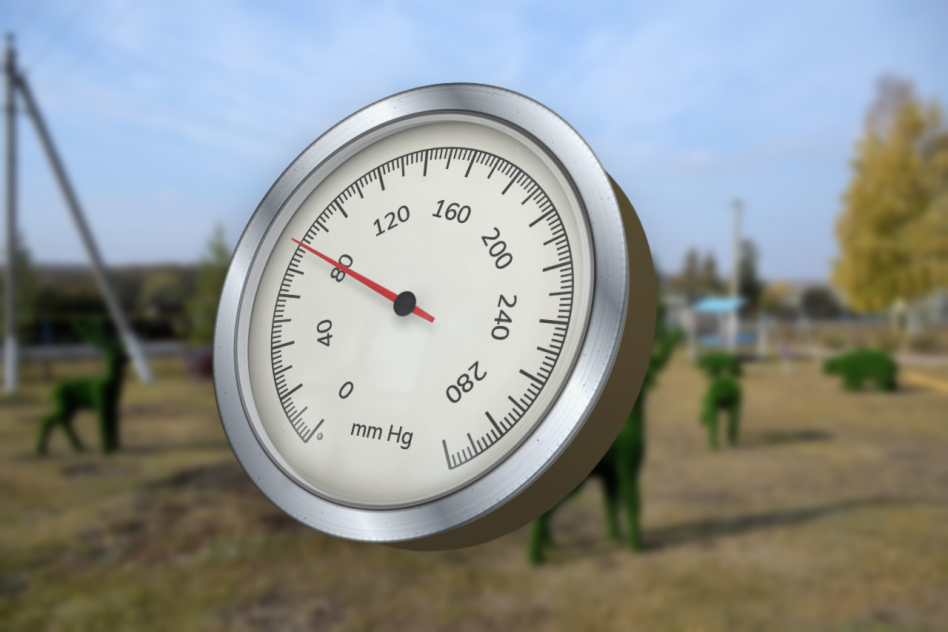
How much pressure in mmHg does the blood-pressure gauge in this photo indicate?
80 mmHg
